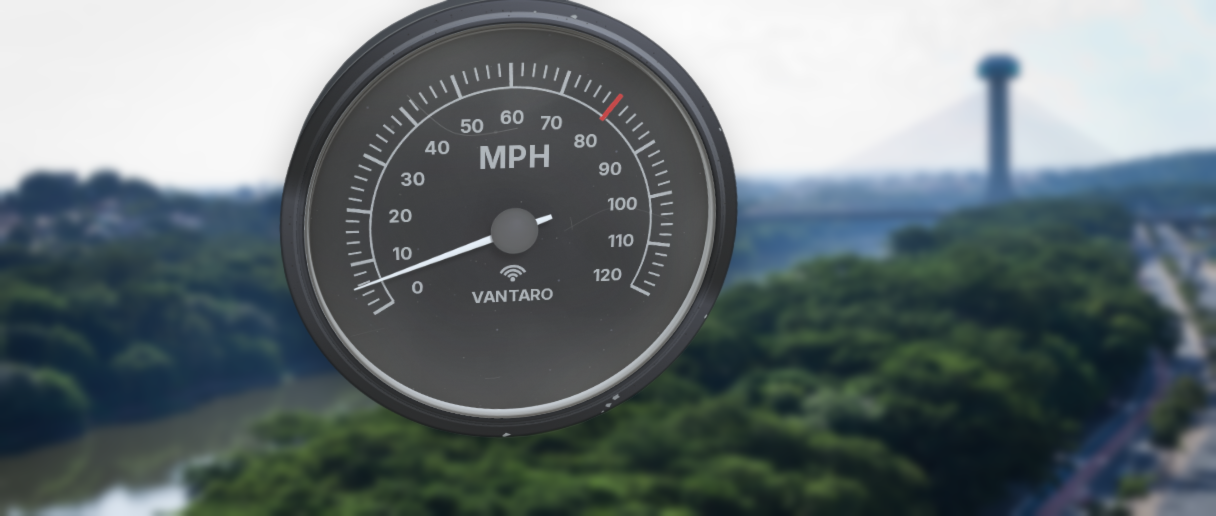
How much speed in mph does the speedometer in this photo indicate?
6 mph
